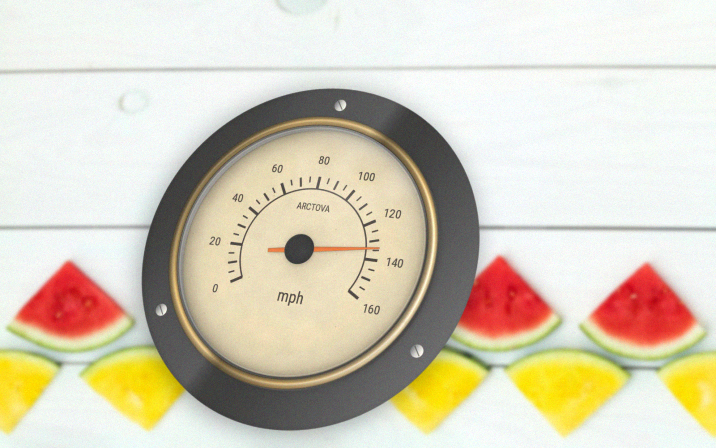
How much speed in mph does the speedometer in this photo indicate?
135 mph
